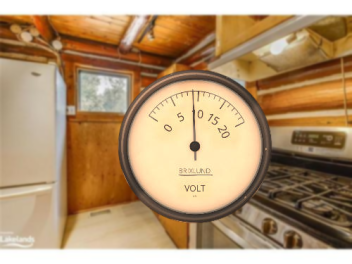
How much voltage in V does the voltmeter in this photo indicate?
9 V
